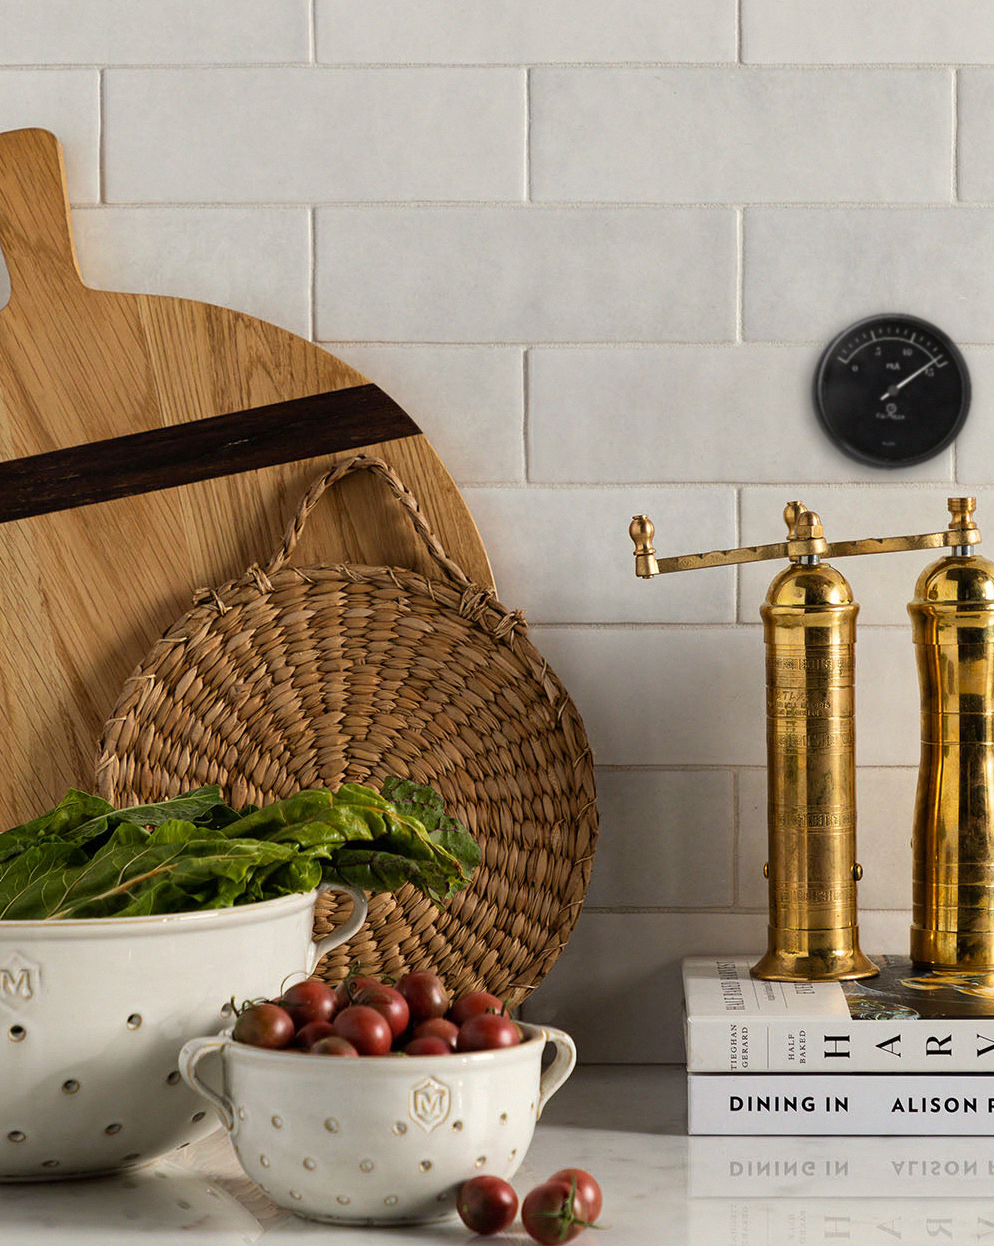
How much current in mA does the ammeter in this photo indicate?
14 mA
